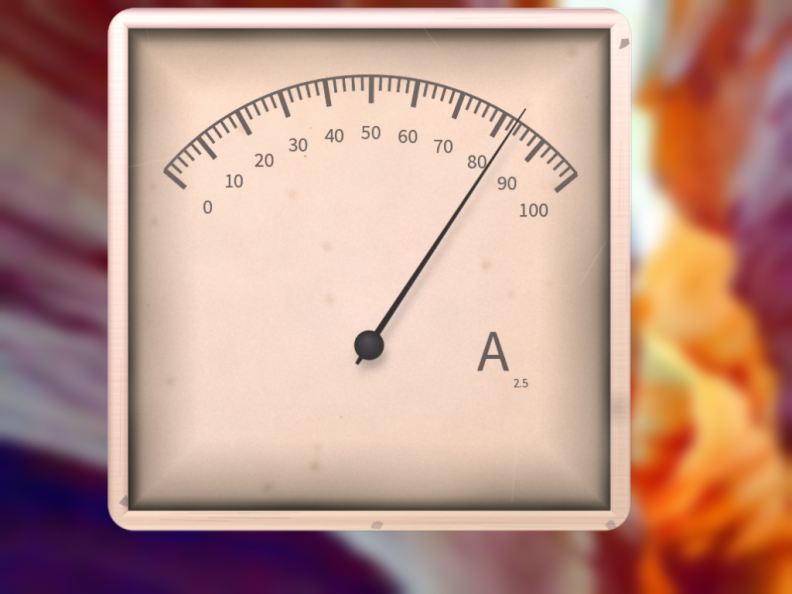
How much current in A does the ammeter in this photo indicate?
83 A
